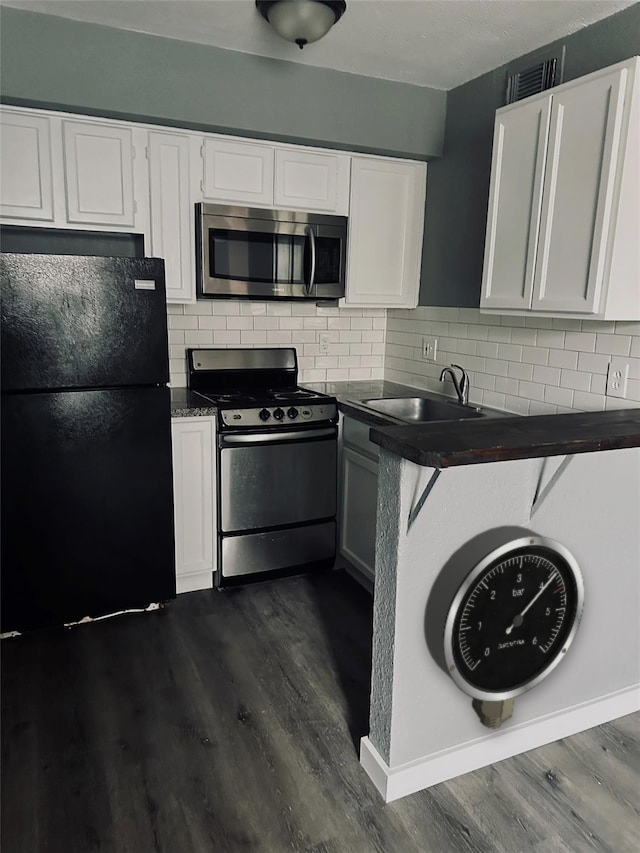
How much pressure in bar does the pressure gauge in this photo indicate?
4 bar
